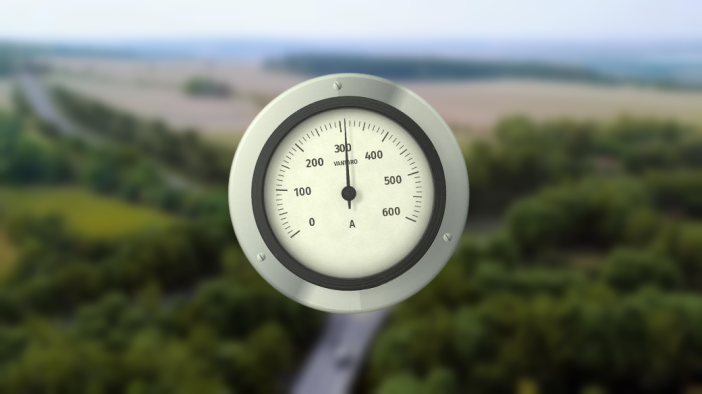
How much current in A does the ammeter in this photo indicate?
310 A
